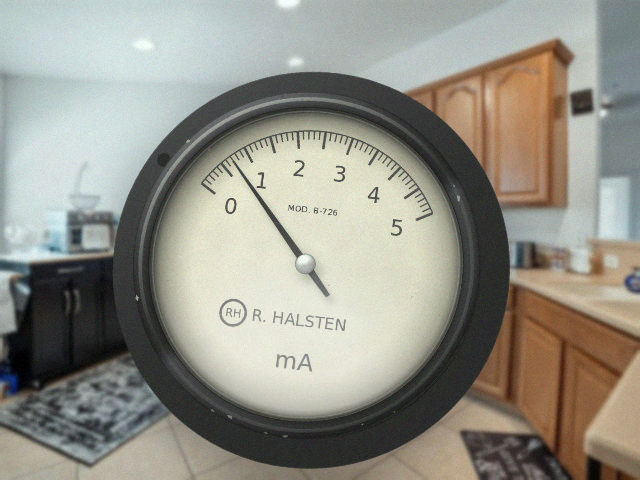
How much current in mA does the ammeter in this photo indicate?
0.7 mA
